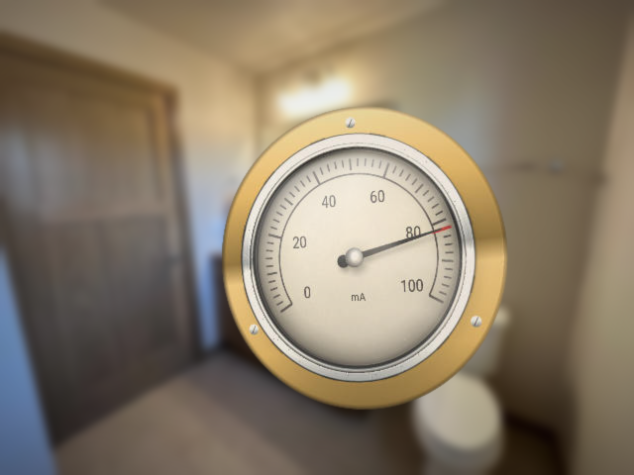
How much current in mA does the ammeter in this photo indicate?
82 mA
